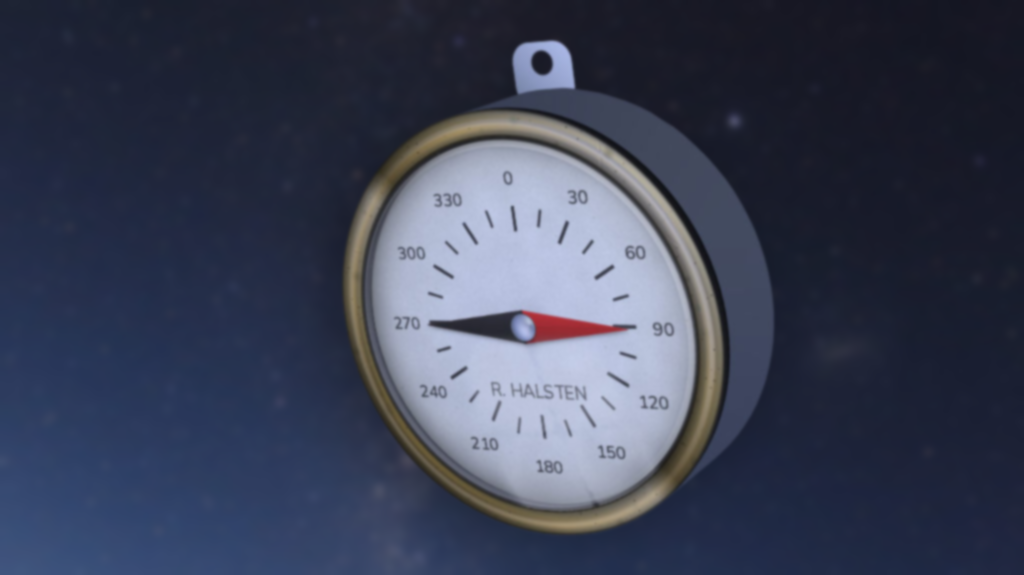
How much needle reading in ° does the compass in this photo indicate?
90 °
